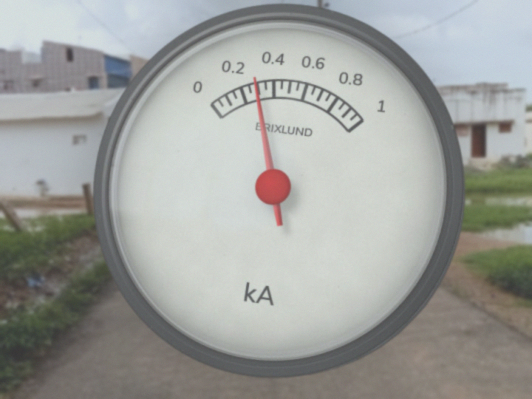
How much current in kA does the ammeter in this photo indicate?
0.3 kA
